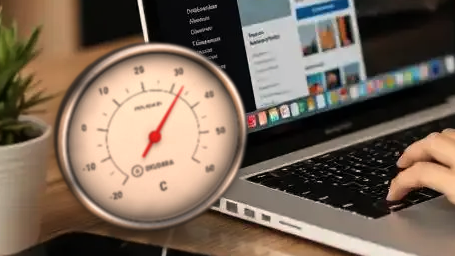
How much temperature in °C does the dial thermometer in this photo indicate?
32.5 °C
